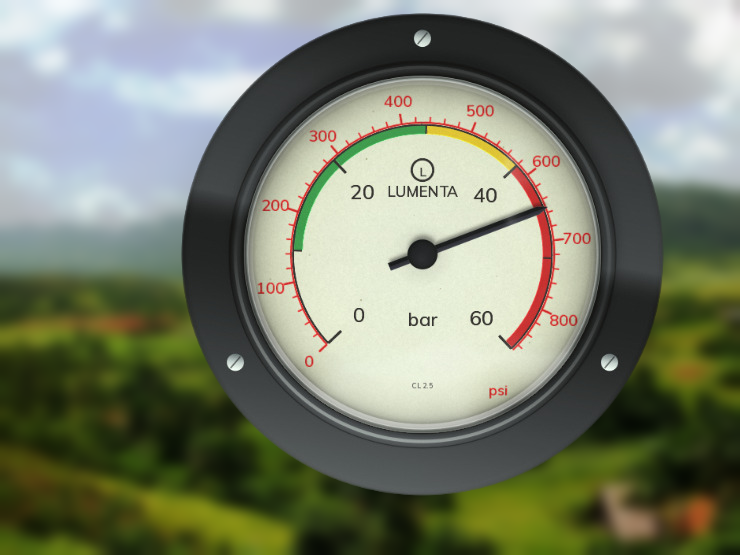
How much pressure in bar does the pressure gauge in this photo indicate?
45 bar
